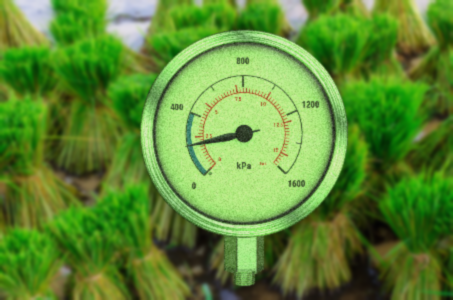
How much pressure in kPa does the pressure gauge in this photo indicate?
200 kPa
